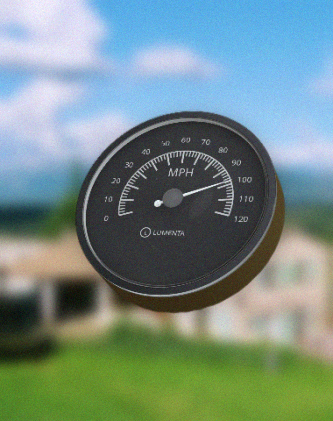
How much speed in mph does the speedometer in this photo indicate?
100 mph
